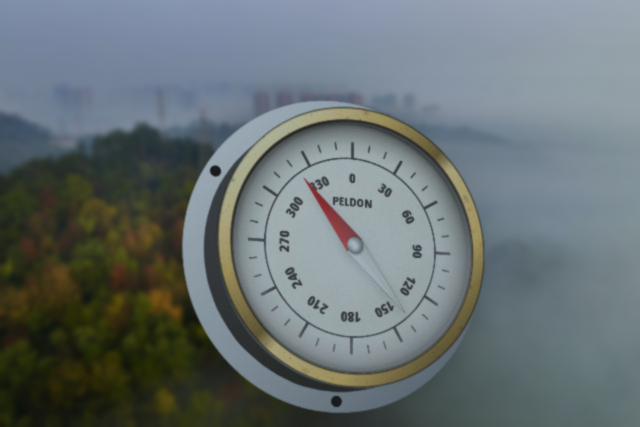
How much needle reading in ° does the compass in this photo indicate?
320 °
